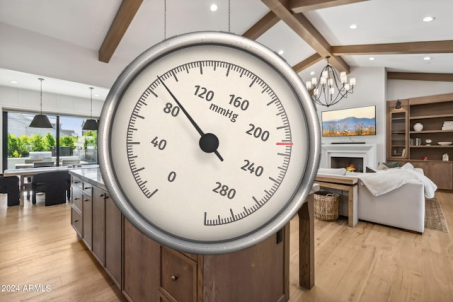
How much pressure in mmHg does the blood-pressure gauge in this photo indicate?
90 mmHg
